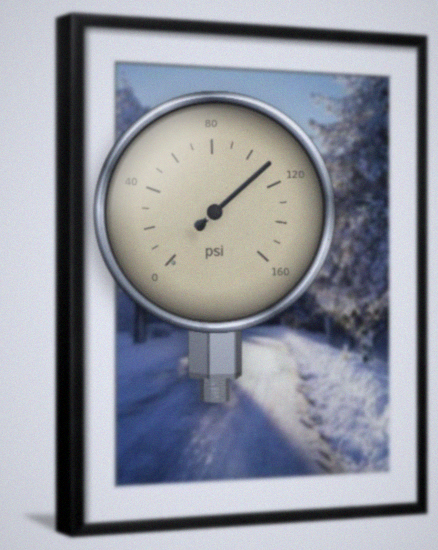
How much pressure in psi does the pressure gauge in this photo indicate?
110 psi
